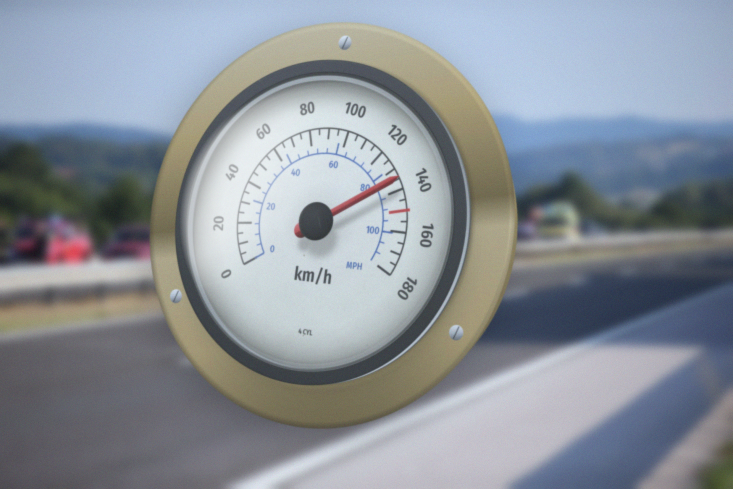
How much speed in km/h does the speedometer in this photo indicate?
135 km/h
